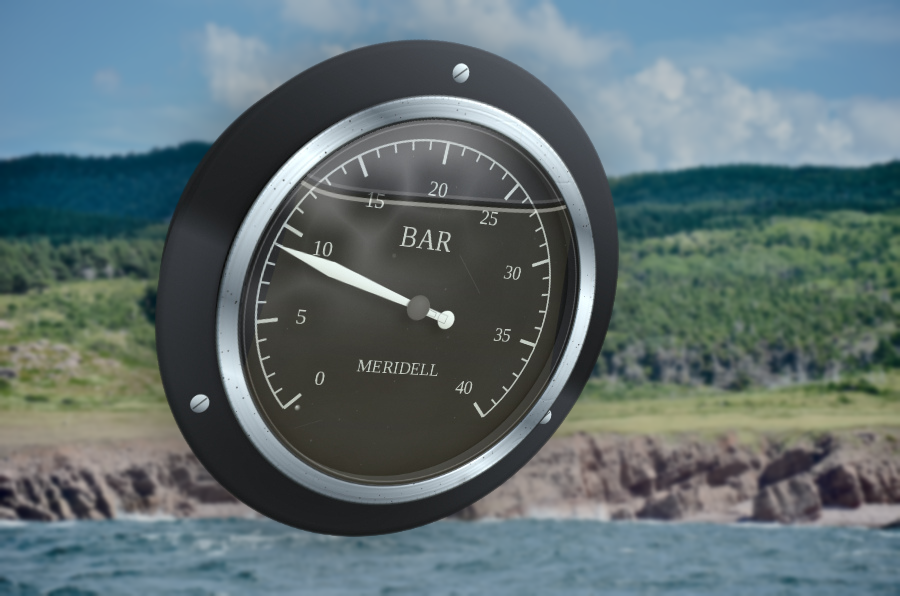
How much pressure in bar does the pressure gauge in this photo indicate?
9 bar
